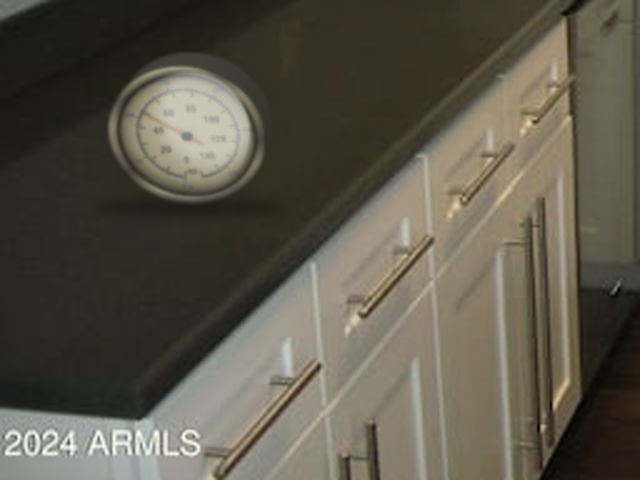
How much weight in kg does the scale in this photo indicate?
50 kg
